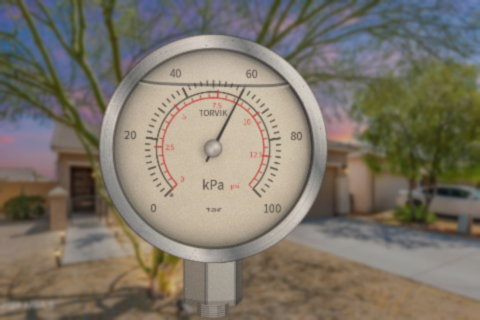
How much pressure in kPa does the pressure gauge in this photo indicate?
60 kPa
